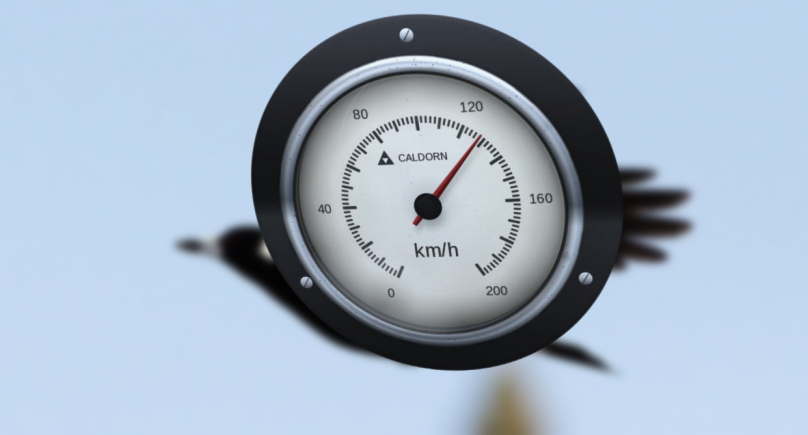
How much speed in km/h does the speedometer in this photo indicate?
128 km/h
